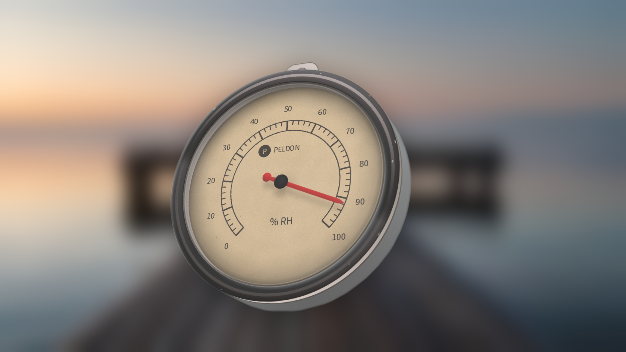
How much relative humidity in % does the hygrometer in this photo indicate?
92 %
